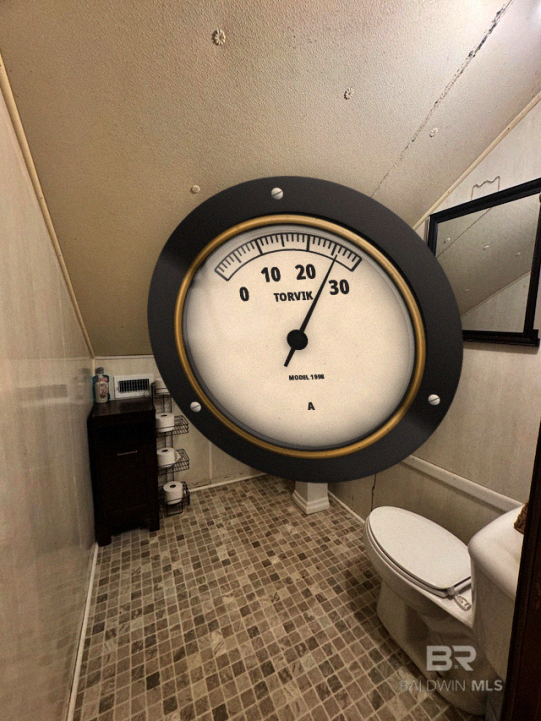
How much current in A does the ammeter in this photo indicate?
26 A
